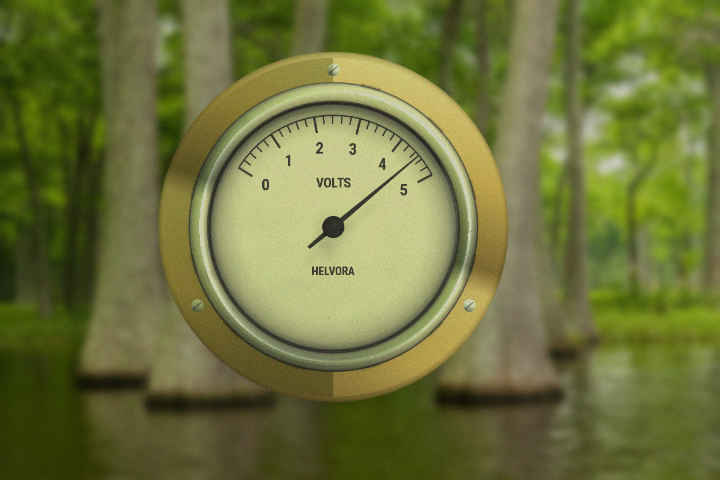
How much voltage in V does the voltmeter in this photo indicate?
4.5 V
